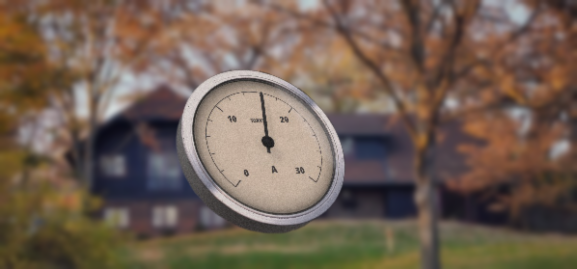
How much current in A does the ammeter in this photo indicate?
16 A
